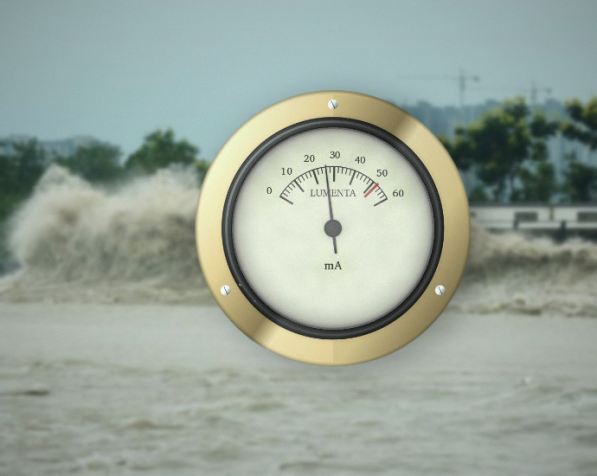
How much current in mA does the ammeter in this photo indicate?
26 mA
